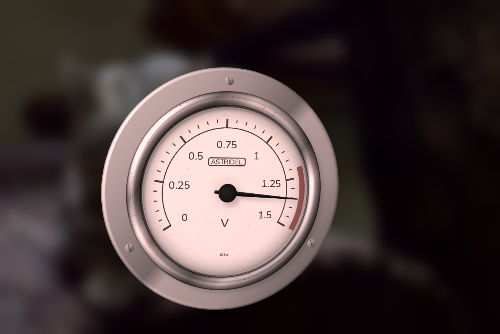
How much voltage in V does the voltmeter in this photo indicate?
1.35 V
